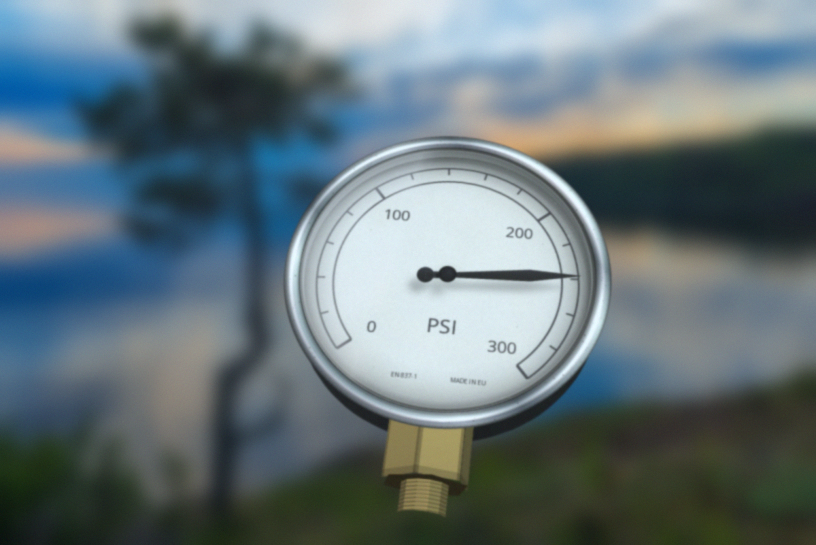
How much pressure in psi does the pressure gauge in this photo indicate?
240 psi
